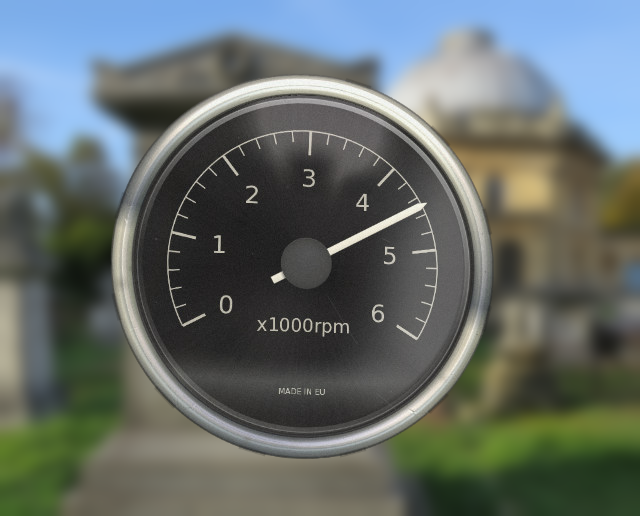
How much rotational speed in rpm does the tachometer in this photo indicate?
4500 rpm
